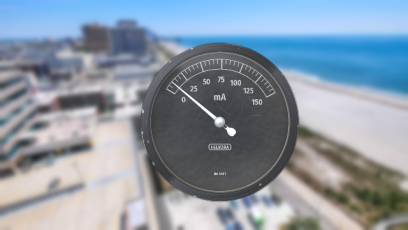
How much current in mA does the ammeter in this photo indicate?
10 mA
